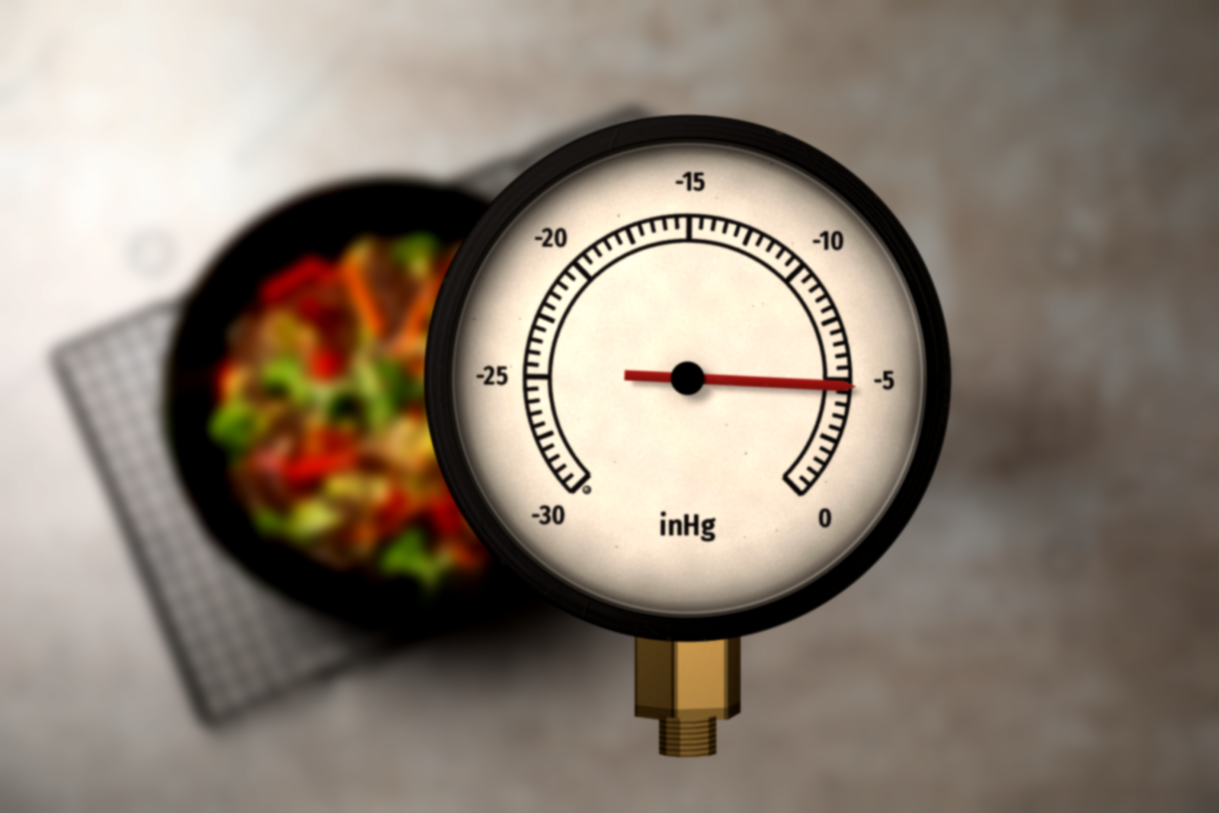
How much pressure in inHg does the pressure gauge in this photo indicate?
-4.75 inHg
